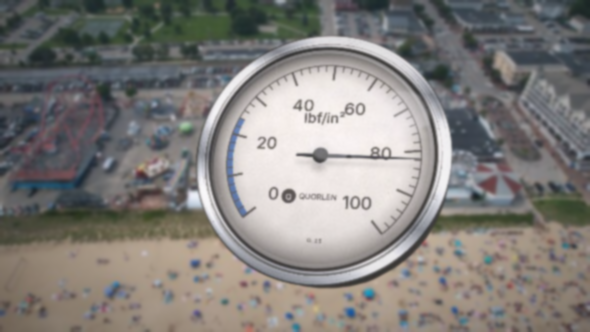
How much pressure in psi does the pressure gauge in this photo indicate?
82 psi
